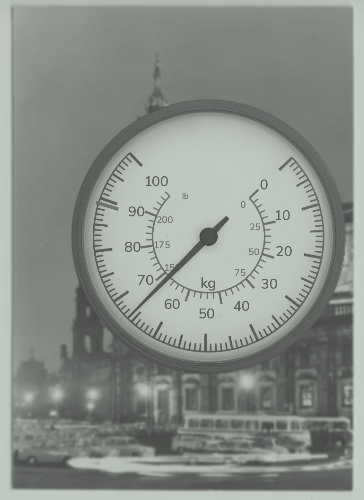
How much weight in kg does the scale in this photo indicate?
66 kg
